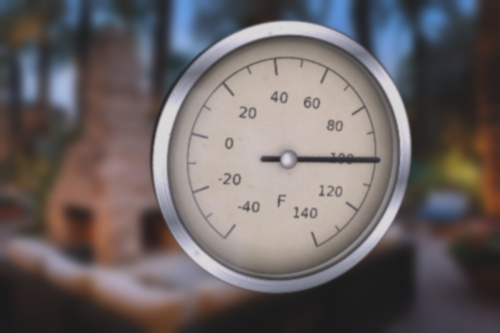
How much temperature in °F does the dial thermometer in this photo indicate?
100 °F
